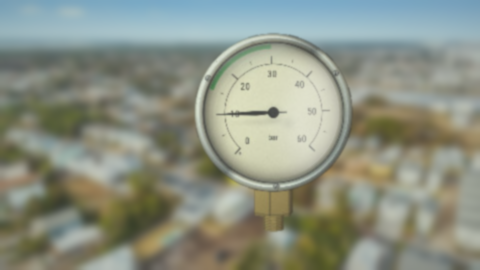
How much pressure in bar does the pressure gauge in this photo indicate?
10 bar
